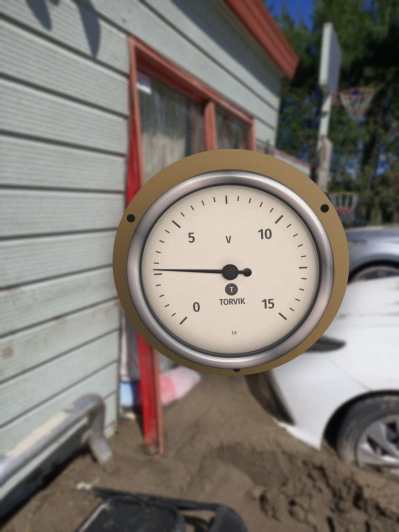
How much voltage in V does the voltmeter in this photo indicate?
2.75 V
